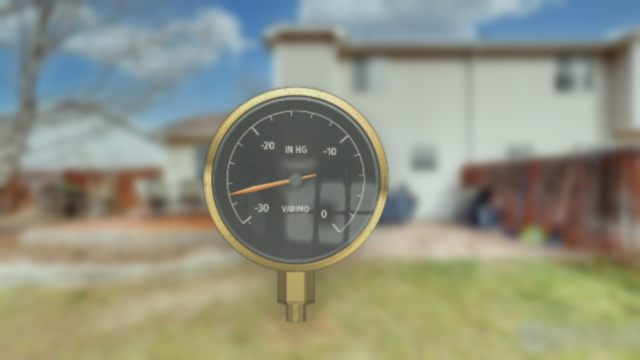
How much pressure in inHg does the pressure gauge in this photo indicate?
-27 inHg
